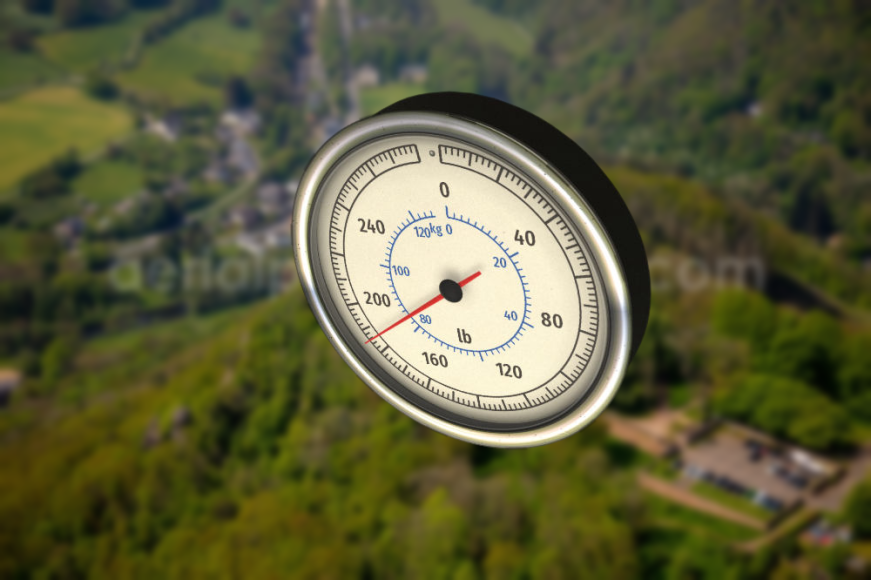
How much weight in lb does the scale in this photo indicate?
186 lb
